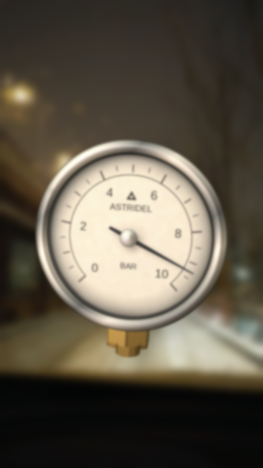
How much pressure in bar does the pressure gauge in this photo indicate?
9.25 bar
